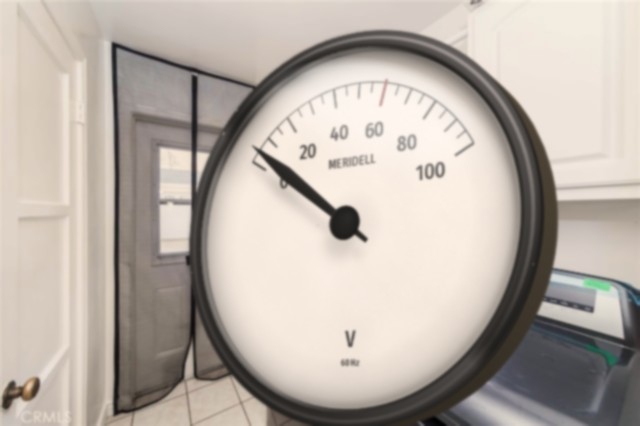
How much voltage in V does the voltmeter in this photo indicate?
5 V
